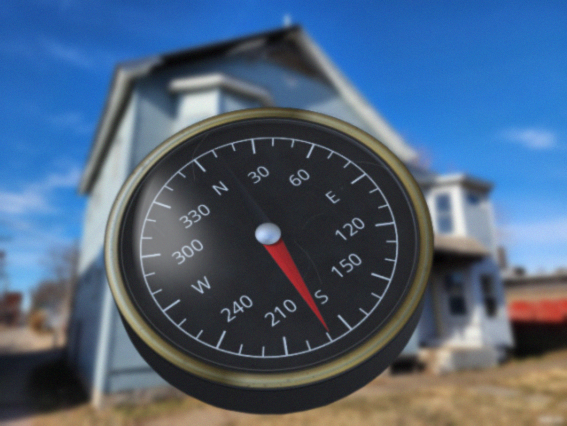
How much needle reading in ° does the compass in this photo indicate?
190 °
